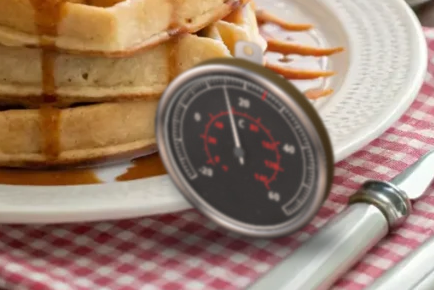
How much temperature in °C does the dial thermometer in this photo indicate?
15 °C
